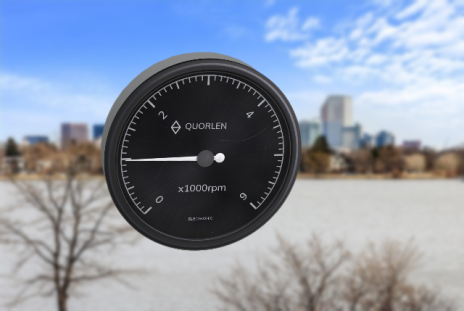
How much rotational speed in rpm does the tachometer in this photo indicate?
1000 rpm
